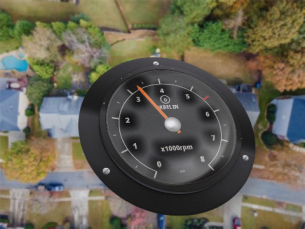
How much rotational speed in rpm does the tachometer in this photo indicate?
3250 rpm
